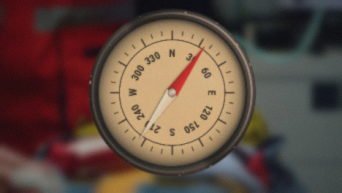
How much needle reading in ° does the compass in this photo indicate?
35 °
